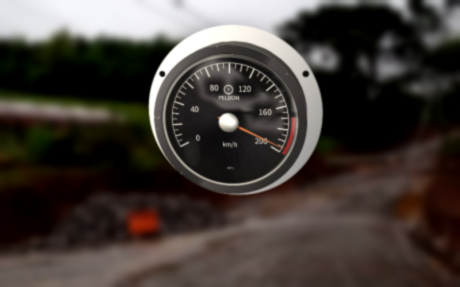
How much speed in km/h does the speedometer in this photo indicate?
195 km/h
